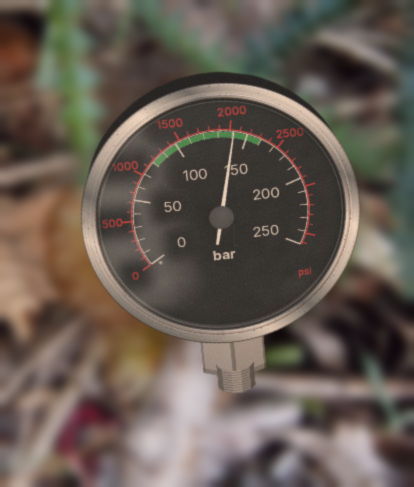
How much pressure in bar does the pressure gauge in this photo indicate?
140 bar
